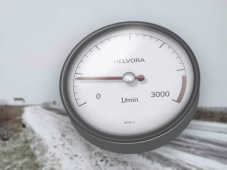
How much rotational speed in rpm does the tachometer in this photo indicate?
400 rpm
